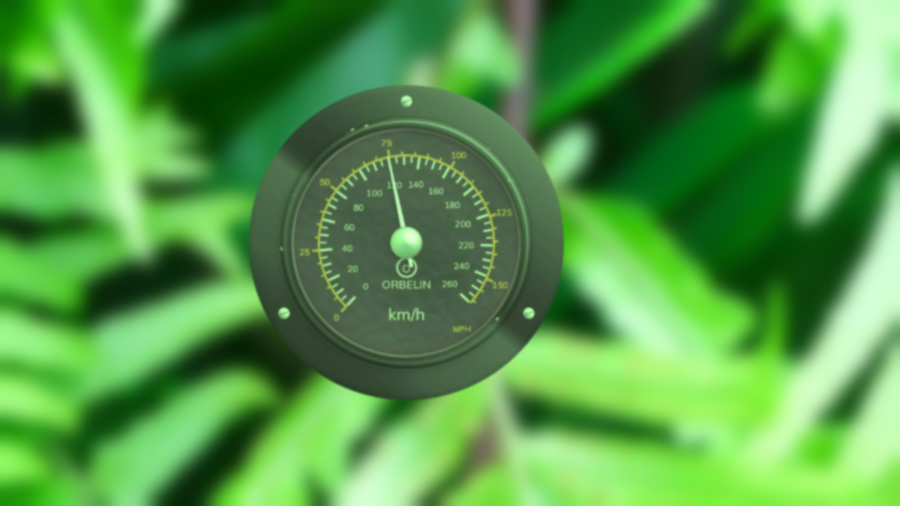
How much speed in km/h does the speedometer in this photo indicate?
120 km/h
